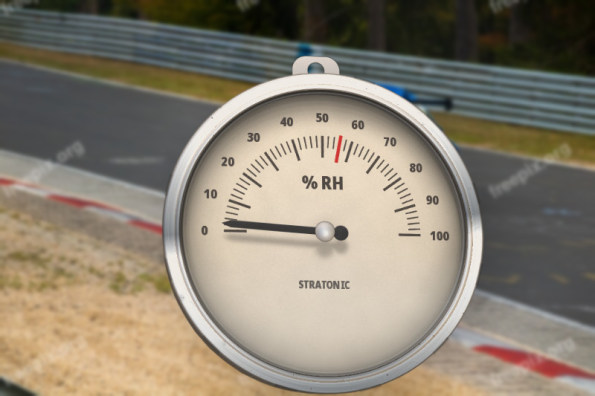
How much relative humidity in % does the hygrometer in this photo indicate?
2 %
